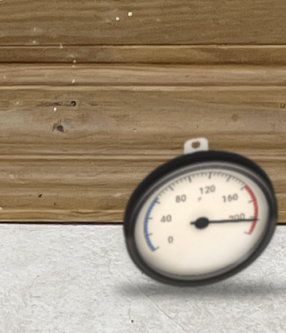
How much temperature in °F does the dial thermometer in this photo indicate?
200 °F
